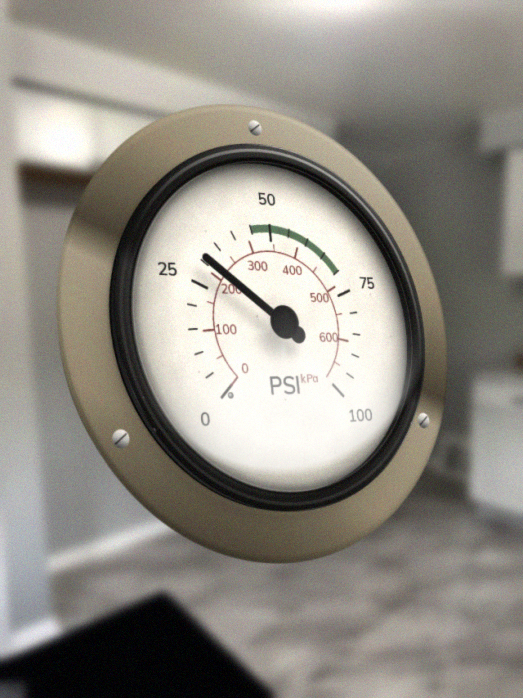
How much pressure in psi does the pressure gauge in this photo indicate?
30 psi
